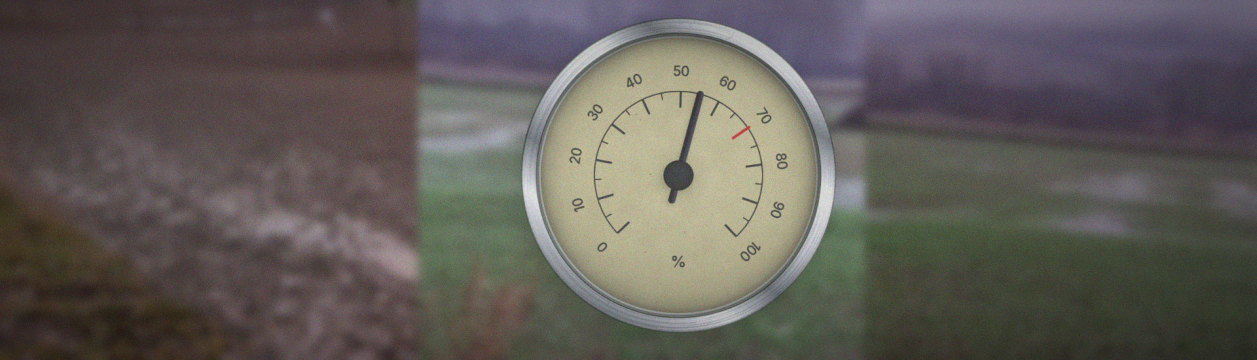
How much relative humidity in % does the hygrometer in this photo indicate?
55 %
